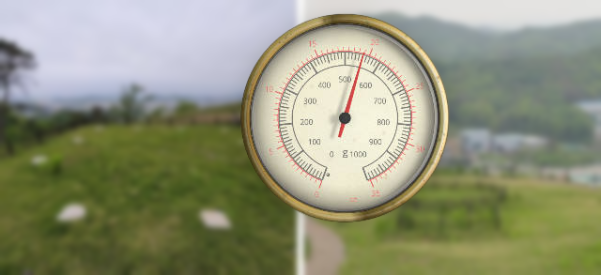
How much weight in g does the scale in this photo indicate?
550 g
